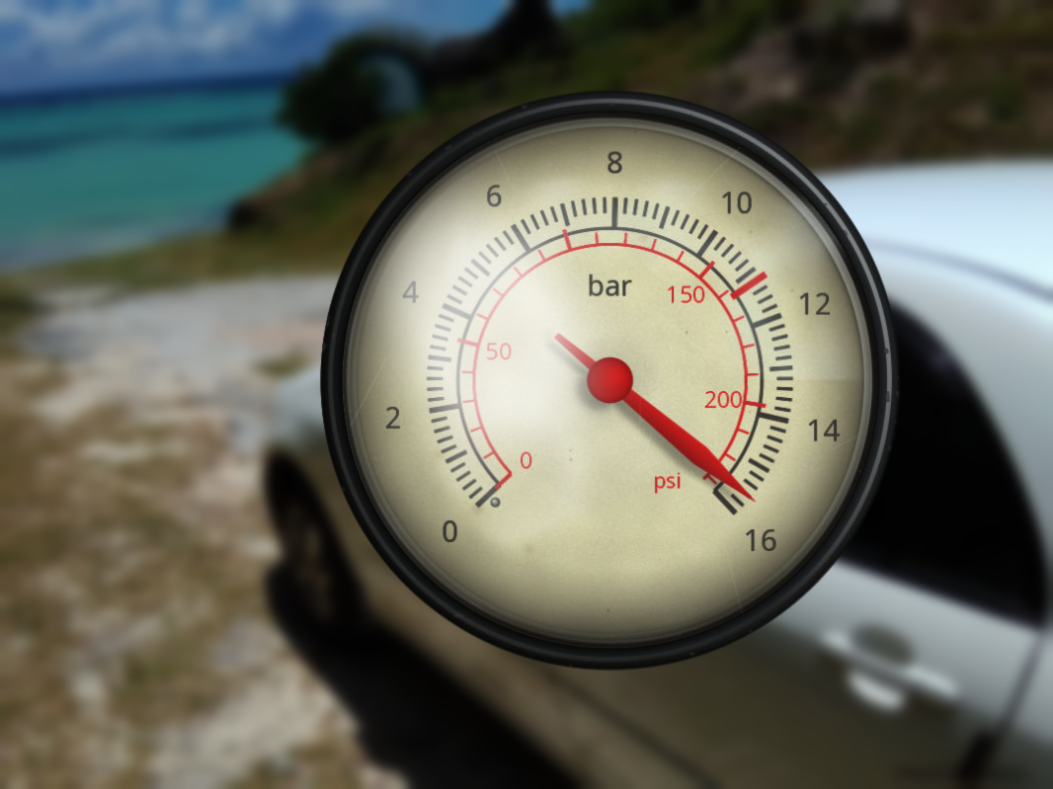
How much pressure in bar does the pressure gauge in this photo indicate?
15.6 bar
